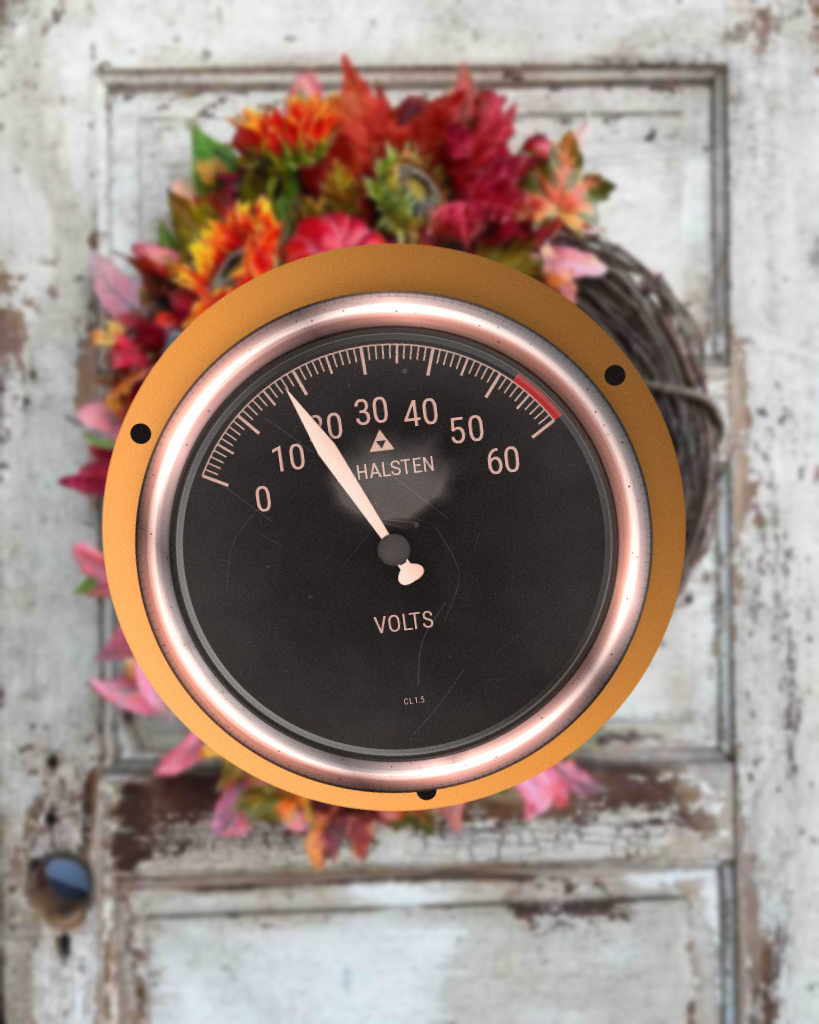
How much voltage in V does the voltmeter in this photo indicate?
18 V
